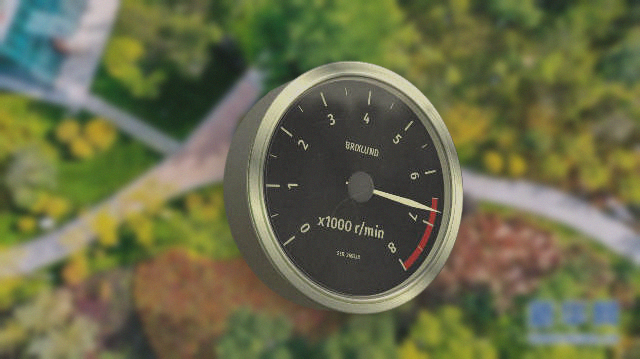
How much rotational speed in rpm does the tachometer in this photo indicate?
6750 rpm
